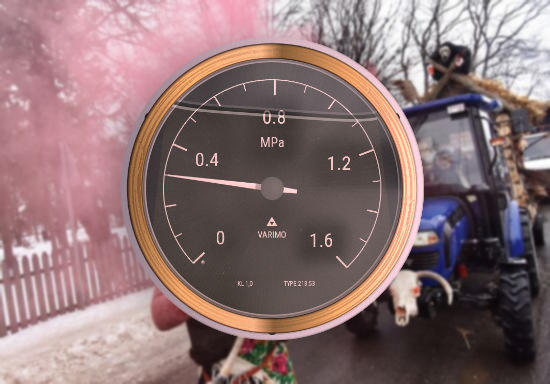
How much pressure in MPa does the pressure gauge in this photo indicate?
0.3 MPa
